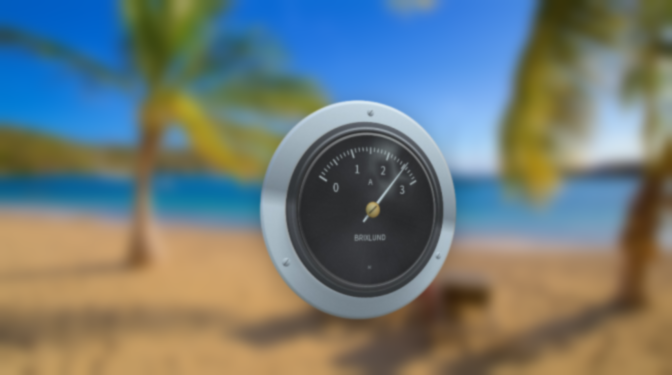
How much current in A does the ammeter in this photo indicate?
2.5 A
